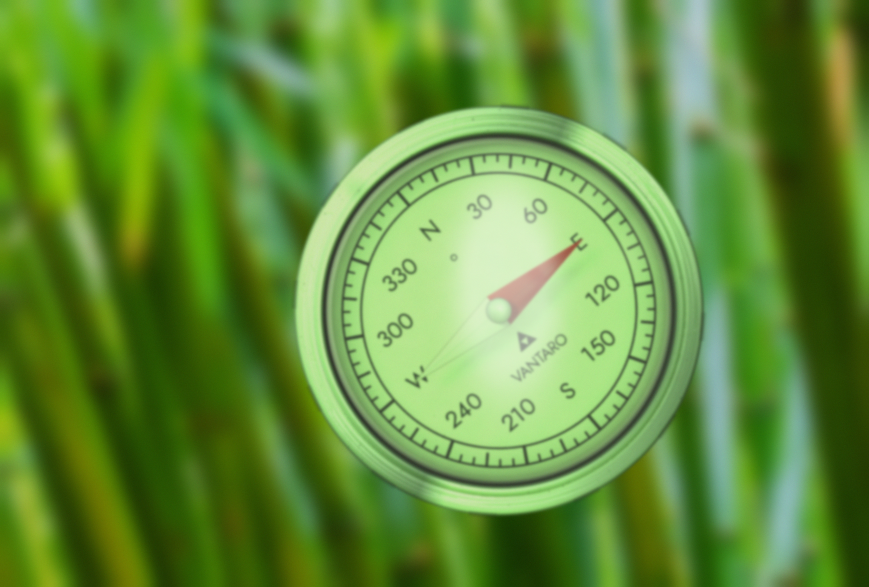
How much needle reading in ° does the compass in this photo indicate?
90 °
